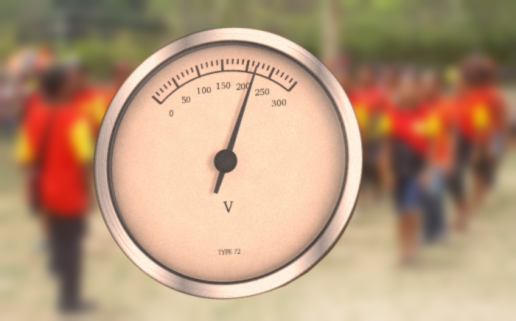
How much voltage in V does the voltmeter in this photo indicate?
220 V
